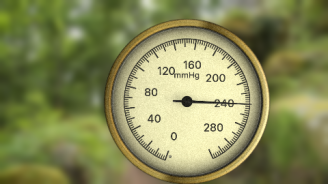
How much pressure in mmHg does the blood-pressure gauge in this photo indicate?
240 mmHg
